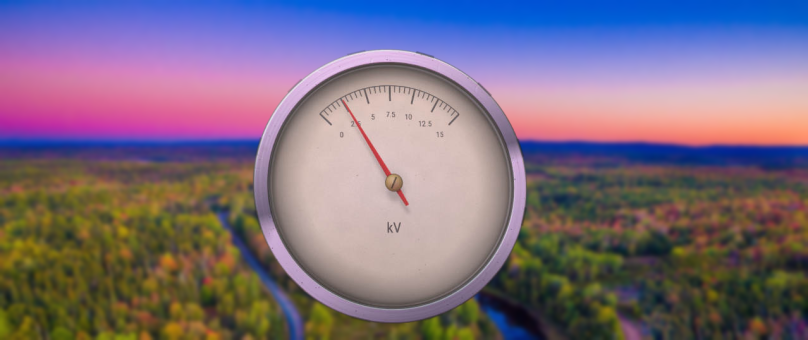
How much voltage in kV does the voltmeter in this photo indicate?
2.5 kV
